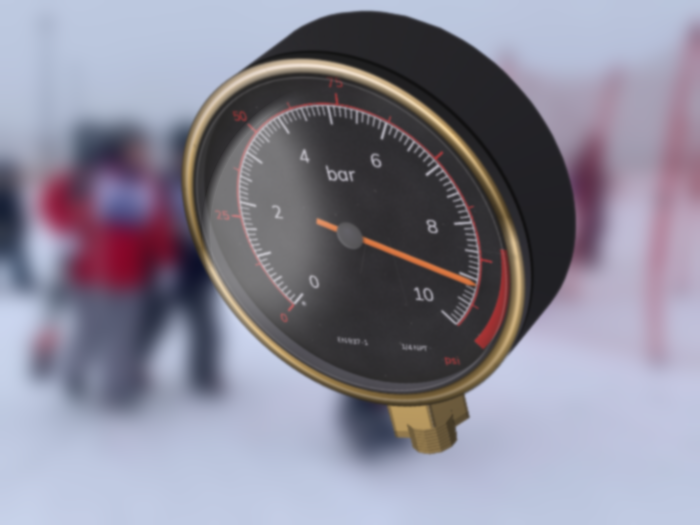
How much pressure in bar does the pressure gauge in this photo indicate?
9 bar
